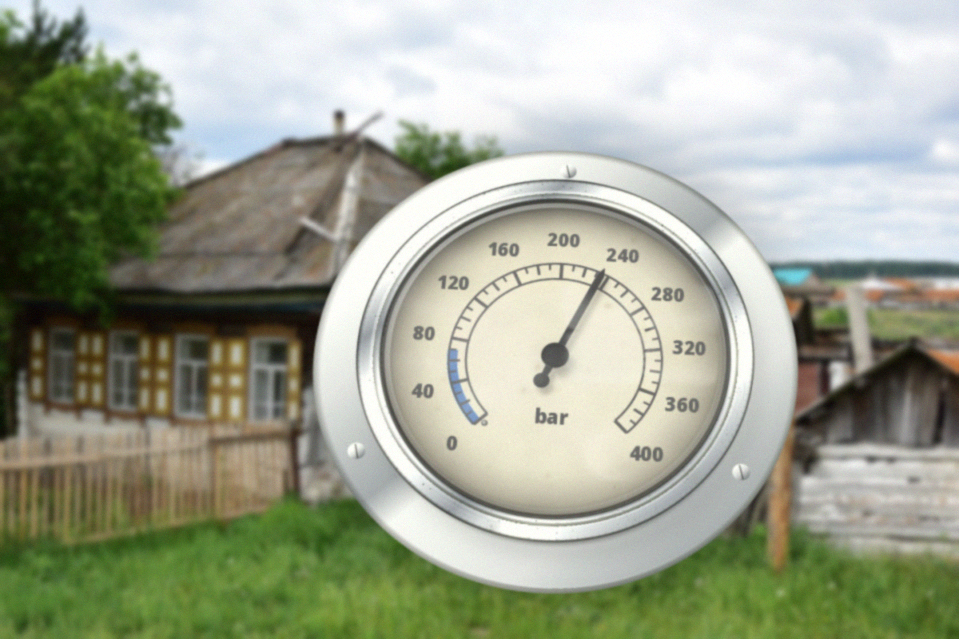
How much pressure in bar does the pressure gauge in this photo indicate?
235 bar
